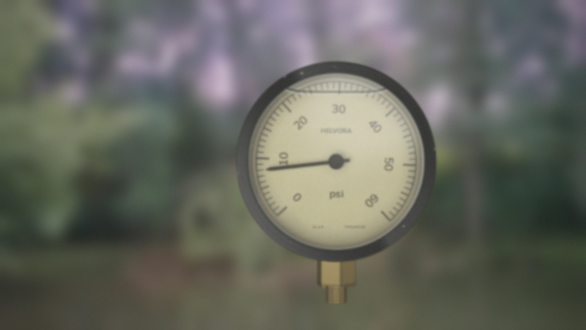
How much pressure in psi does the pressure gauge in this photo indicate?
8 psi
